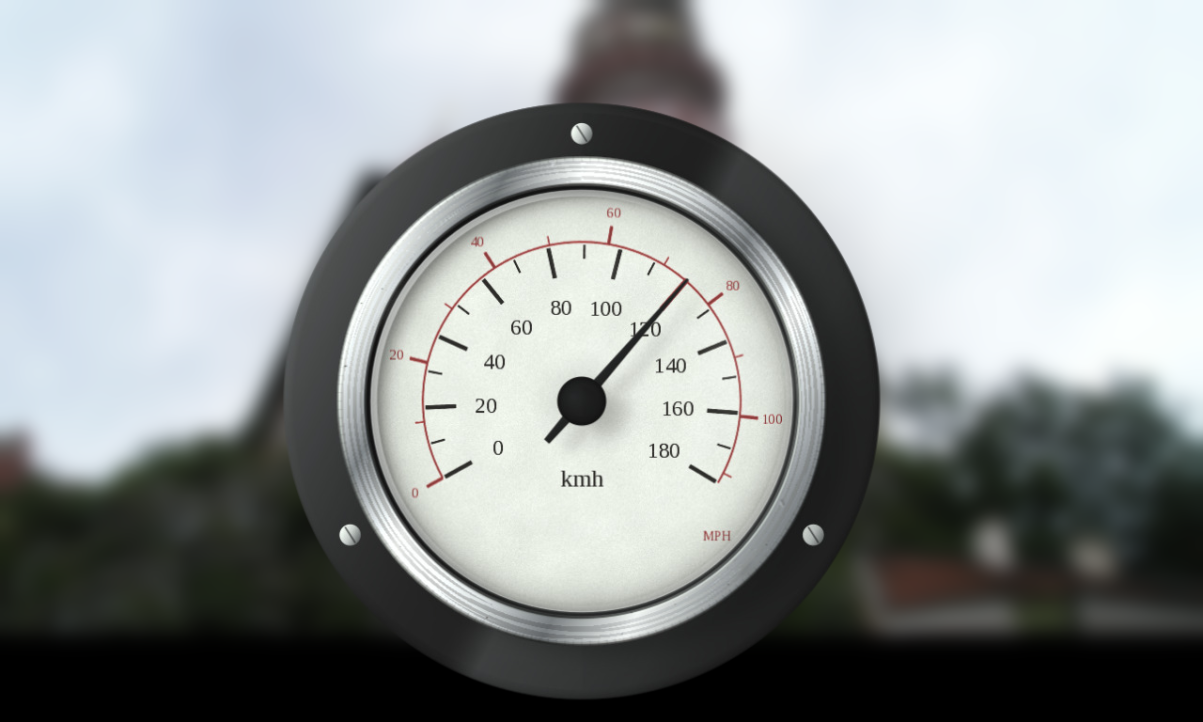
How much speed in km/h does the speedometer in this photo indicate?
120 km/h
